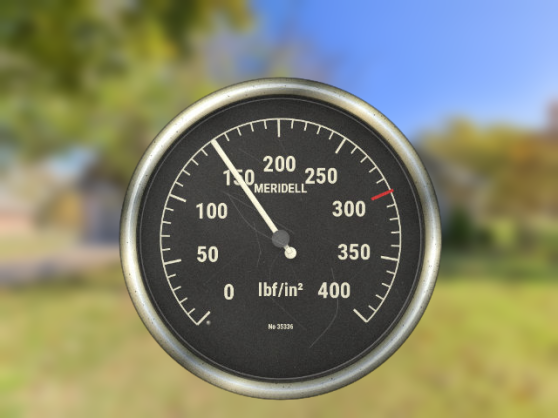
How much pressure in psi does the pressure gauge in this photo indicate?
150 psi
